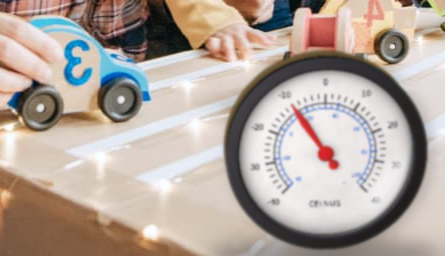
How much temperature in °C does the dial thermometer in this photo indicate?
-10 °C
